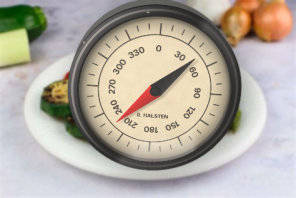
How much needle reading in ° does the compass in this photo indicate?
225 °
